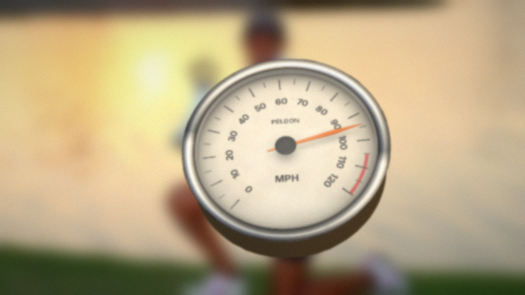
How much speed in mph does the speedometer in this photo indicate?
95 mph
